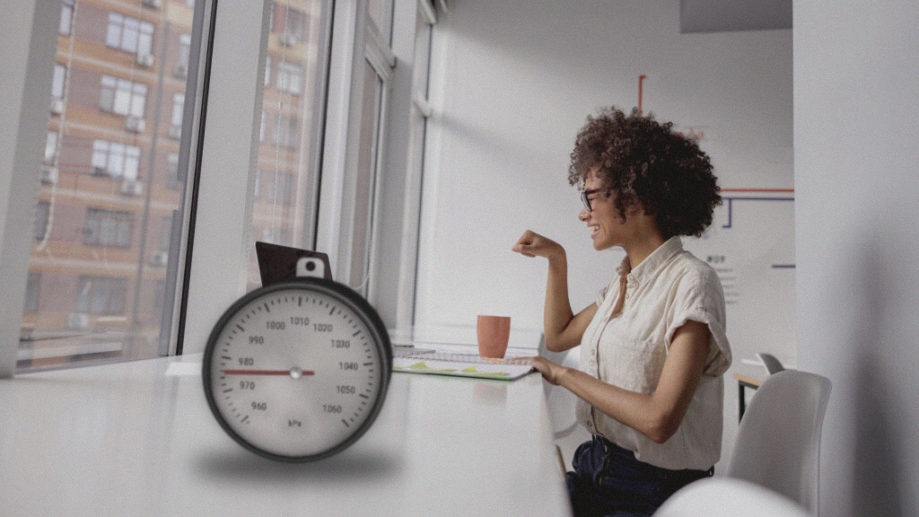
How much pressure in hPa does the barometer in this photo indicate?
976 hPa
